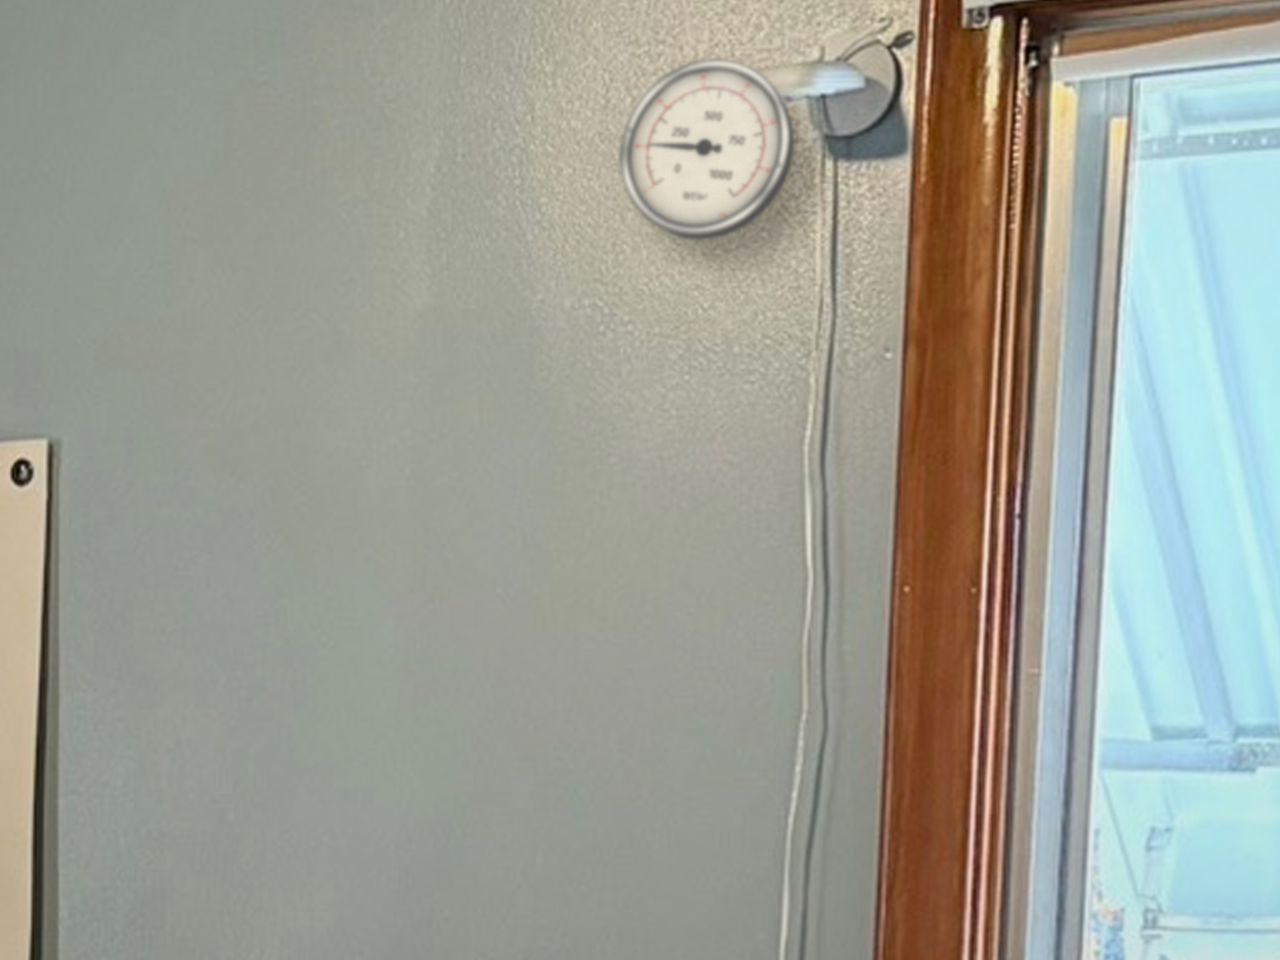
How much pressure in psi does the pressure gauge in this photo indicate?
150 psi
